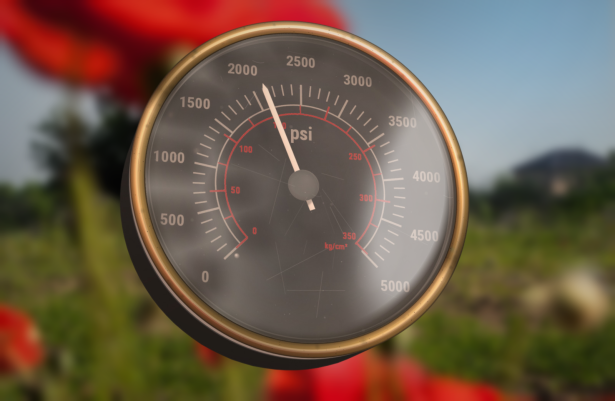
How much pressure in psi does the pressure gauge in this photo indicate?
2100 psi
